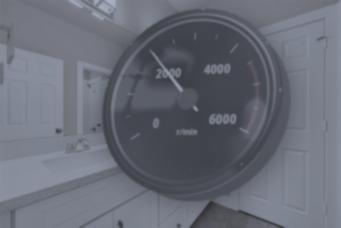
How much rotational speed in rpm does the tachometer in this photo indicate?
2000 rpm
